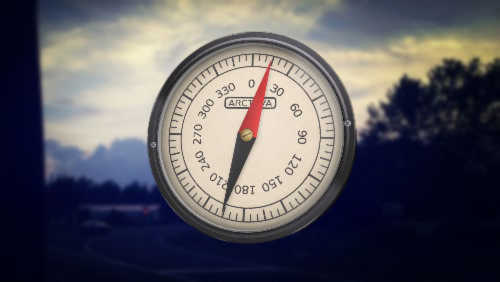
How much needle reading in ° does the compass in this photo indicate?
15 °
